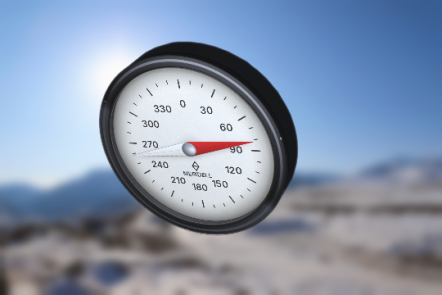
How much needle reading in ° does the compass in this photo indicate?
80 °
